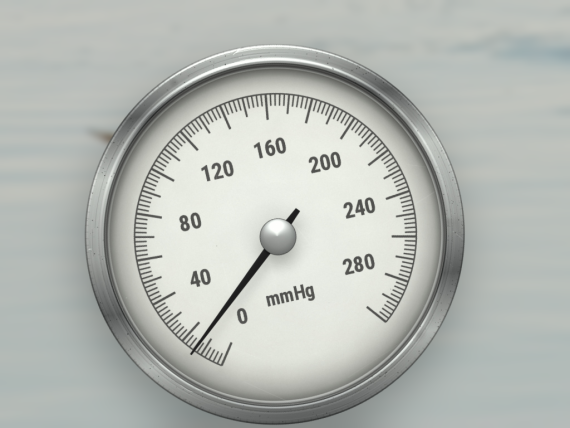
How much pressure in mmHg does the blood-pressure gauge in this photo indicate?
14 mmHg
